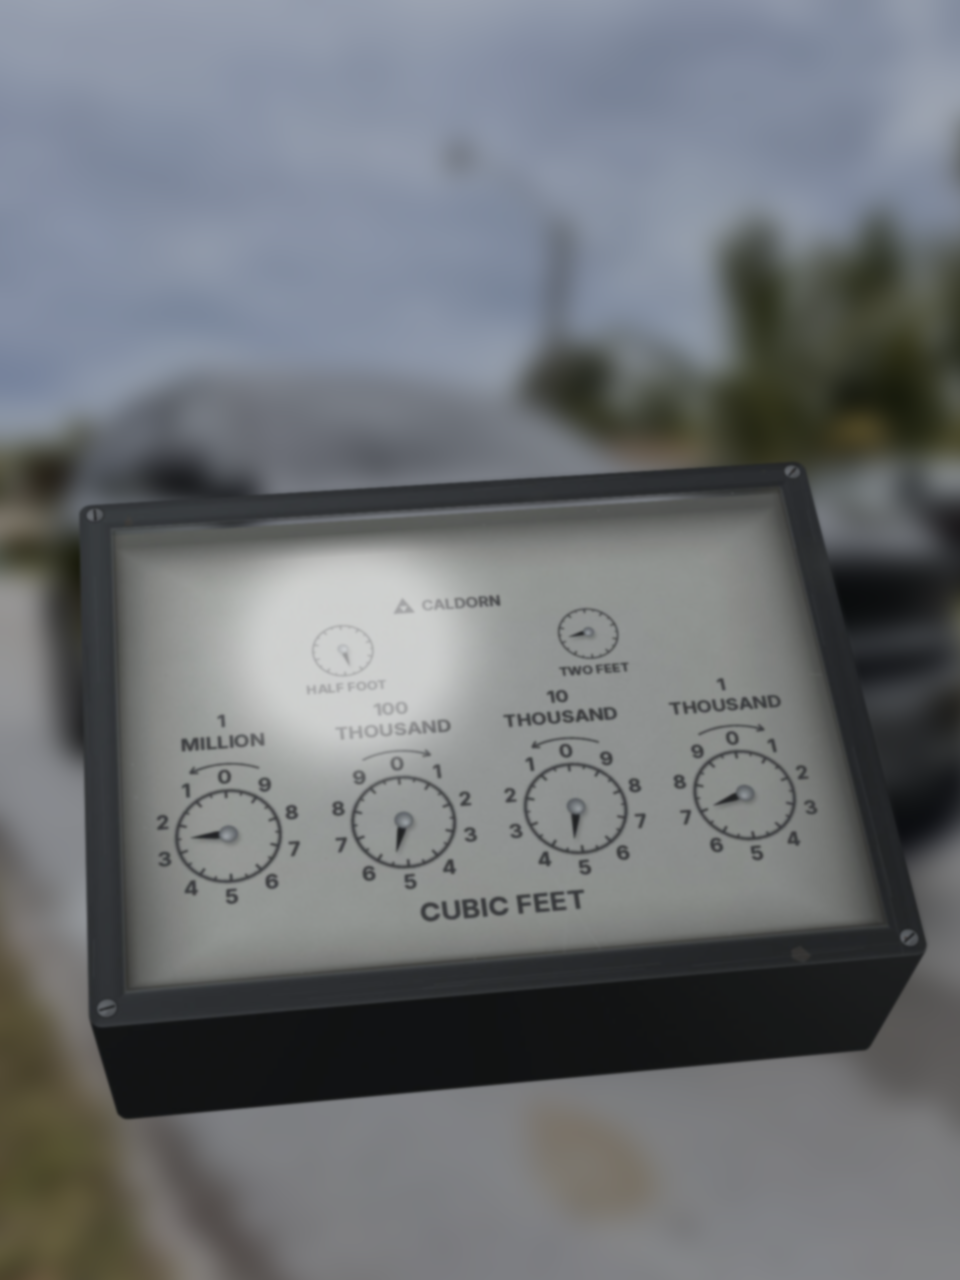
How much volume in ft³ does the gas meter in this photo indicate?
254700 ft³
